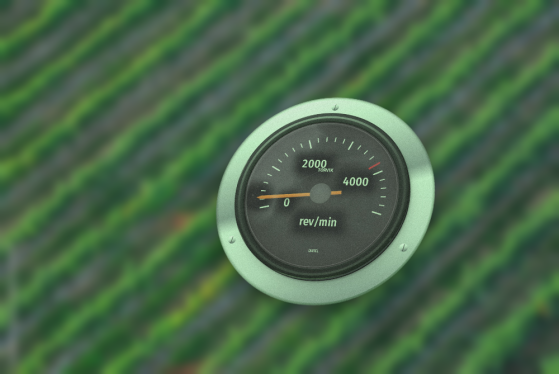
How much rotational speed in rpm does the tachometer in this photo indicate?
200 rpm
